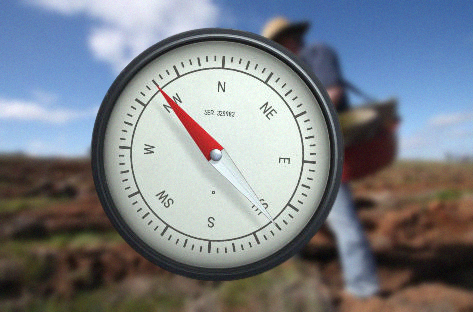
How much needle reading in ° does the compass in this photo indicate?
315 °
